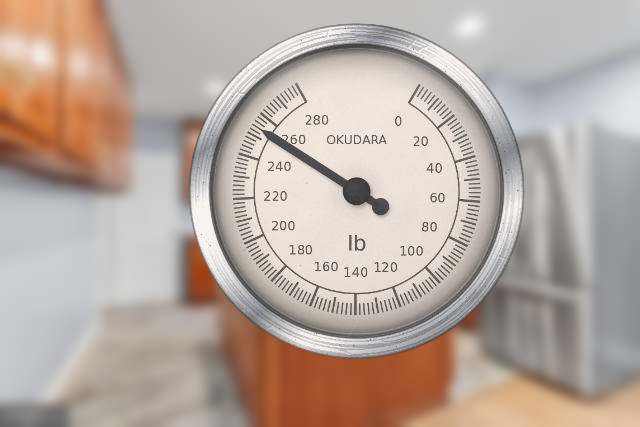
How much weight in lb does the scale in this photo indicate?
254 lb
